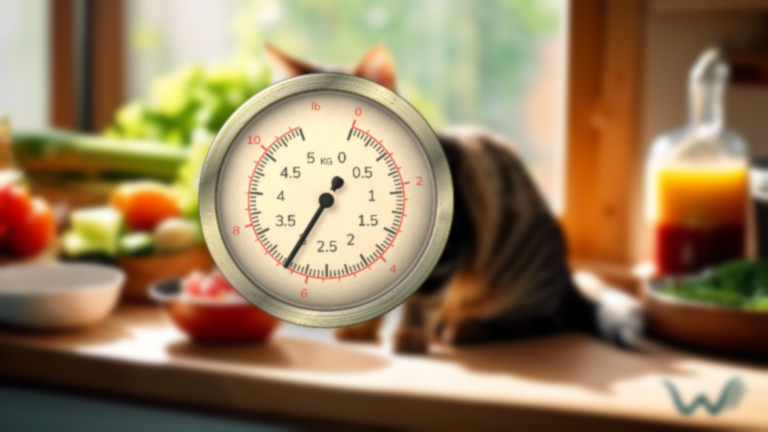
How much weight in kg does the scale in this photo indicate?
3 kg
